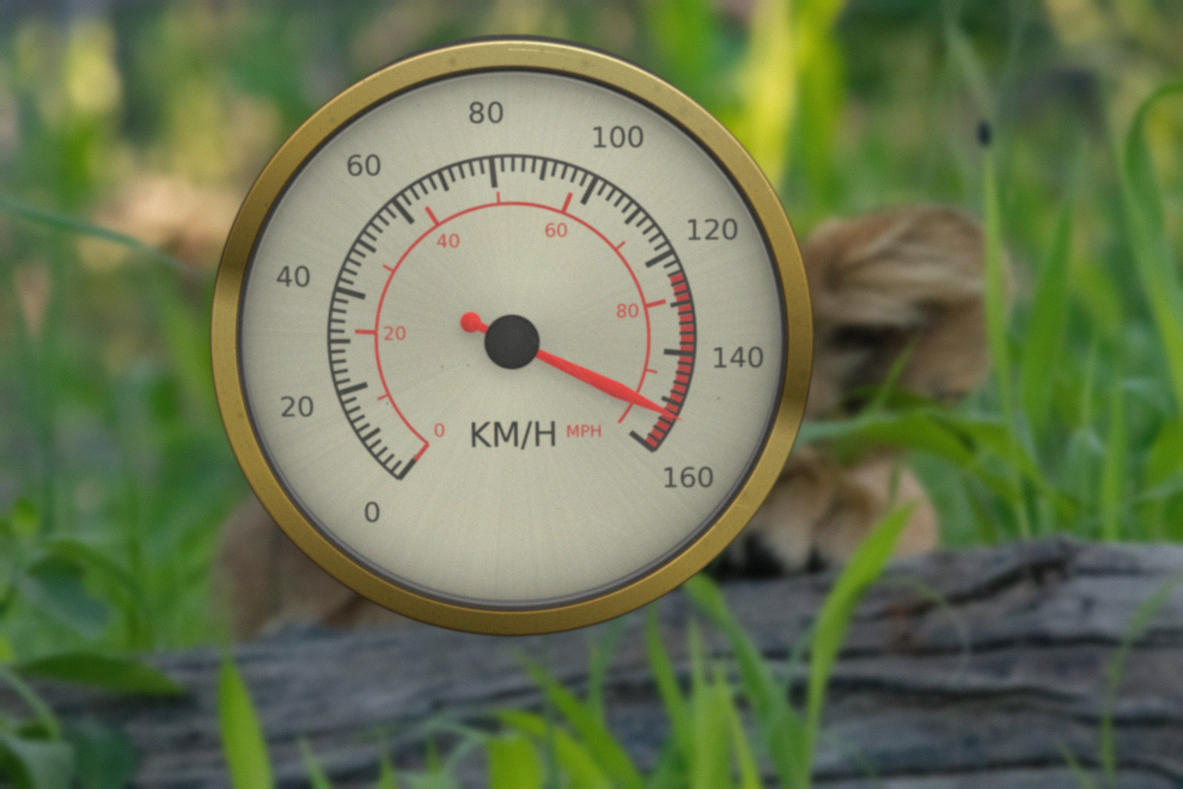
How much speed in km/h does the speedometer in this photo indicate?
152 km/h
